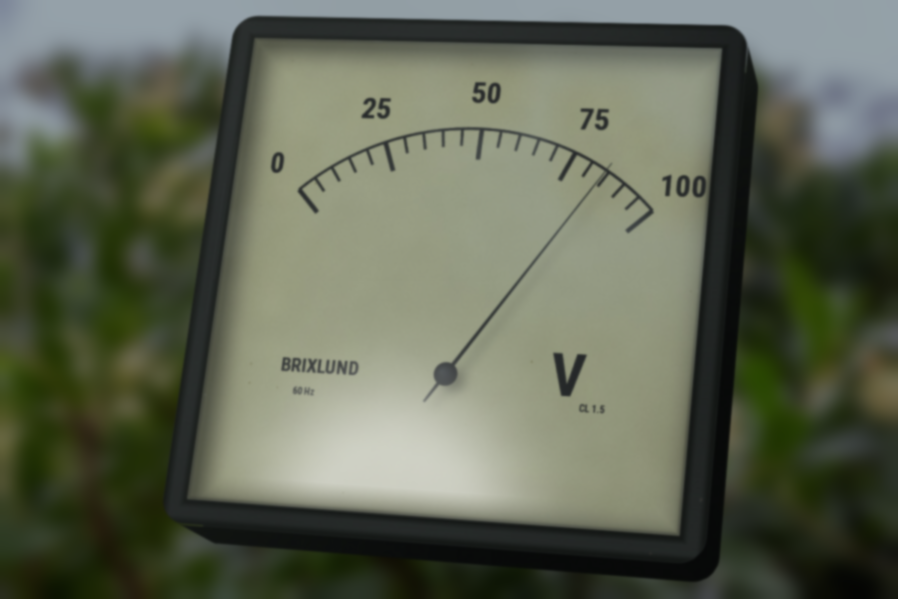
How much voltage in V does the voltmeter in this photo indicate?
85 V
